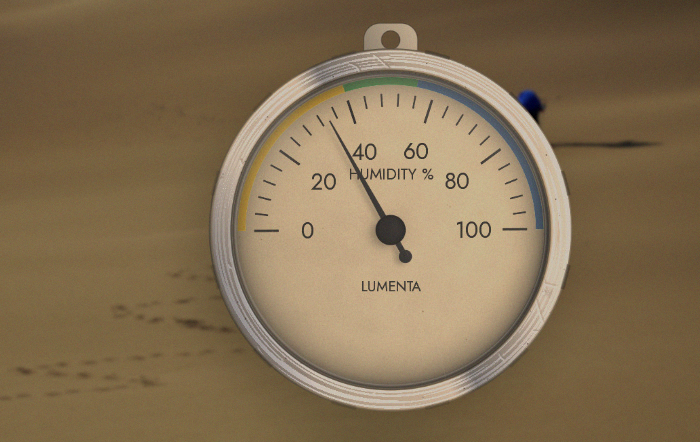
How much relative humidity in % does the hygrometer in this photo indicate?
34 %
